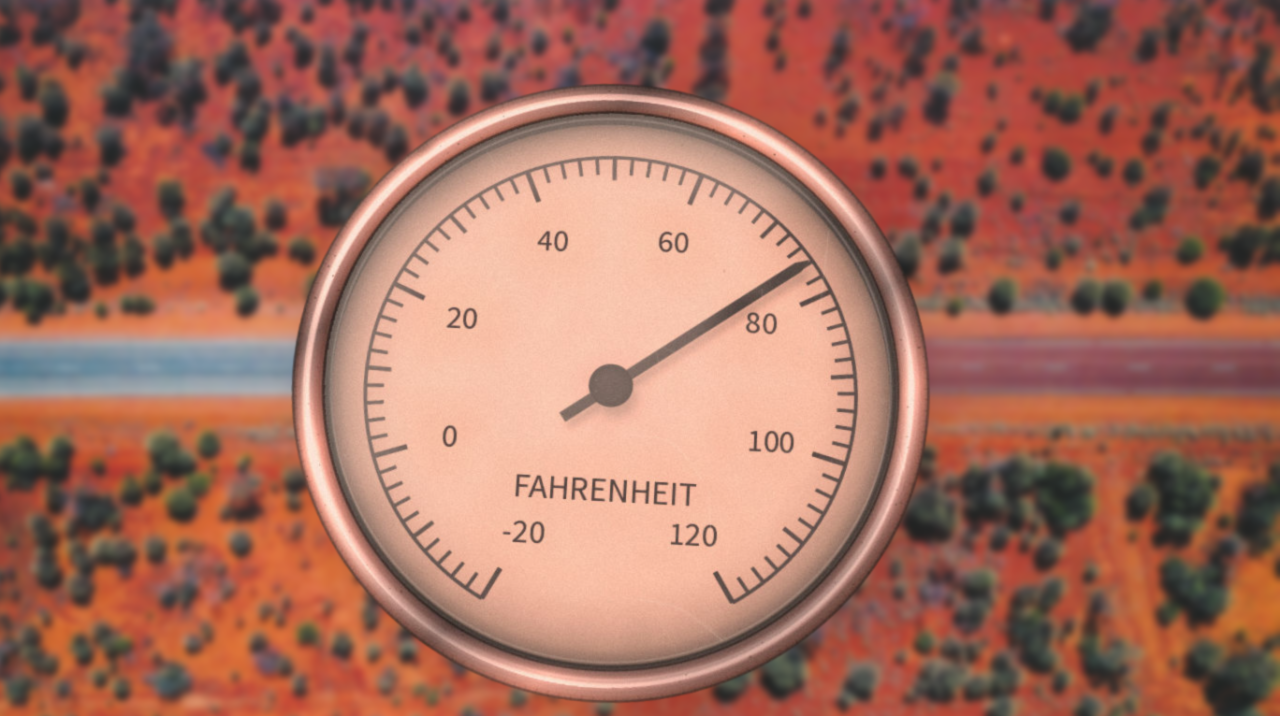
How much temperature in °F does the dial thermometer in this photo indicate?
76 °F
